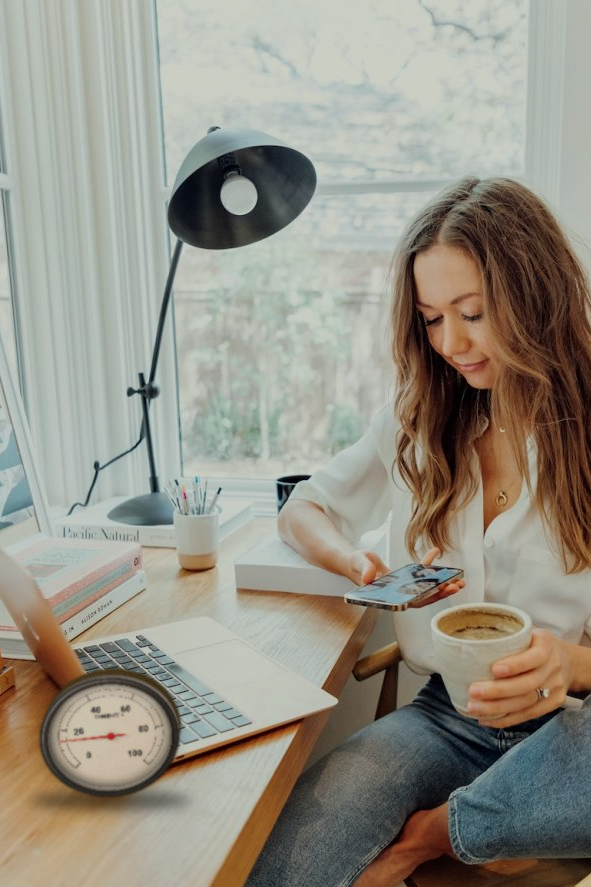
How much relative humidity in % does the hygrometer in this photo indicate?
15 %
